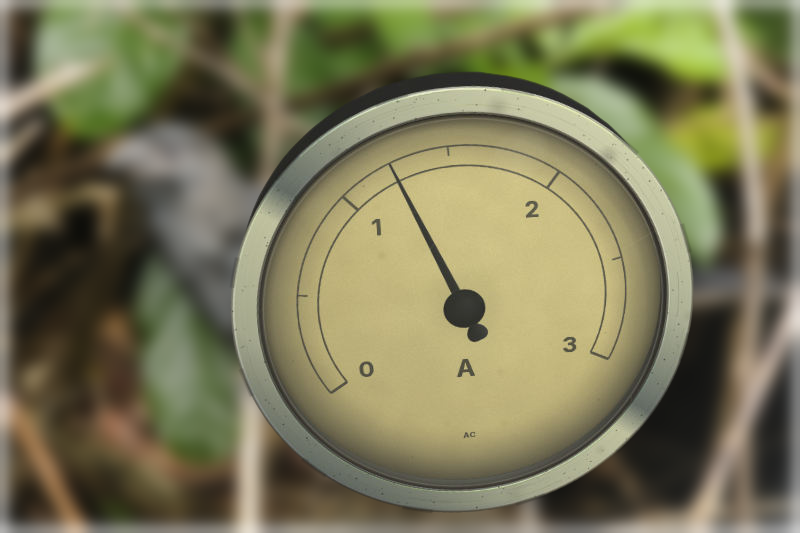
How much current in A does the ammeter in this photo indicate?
1.25 A
